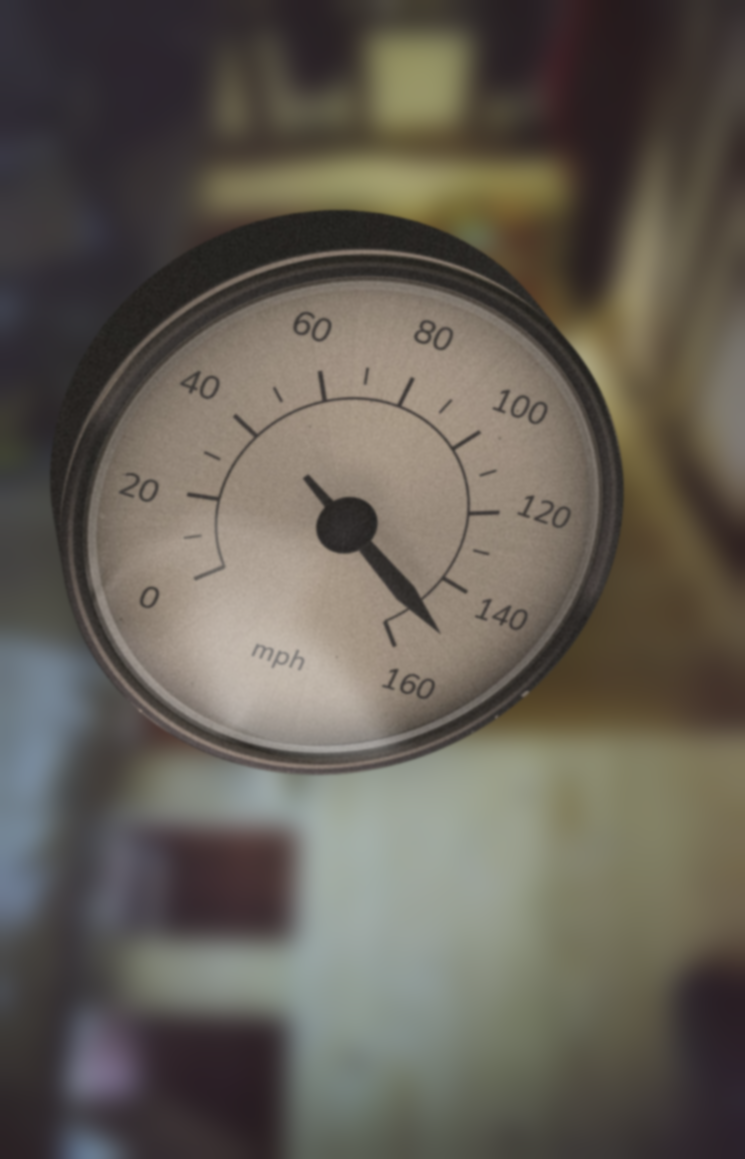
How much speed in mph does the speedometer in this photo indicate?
150 mph
